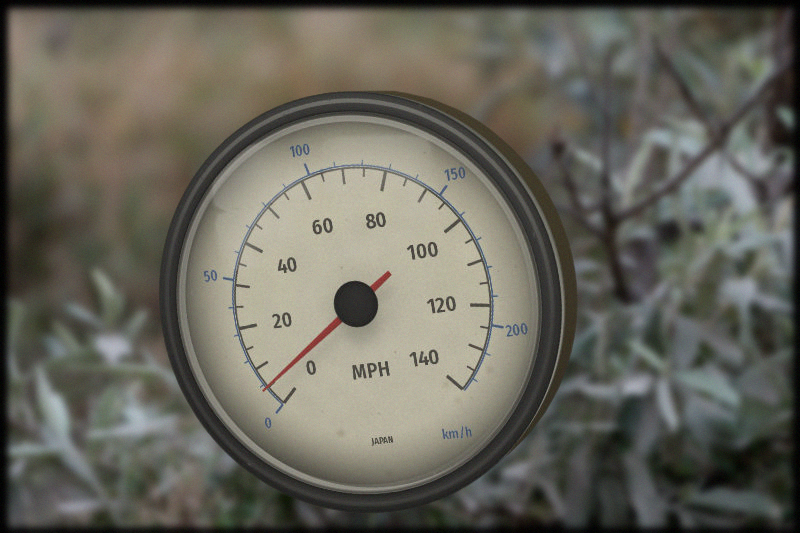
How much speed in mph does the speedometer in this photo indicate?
5 mph
